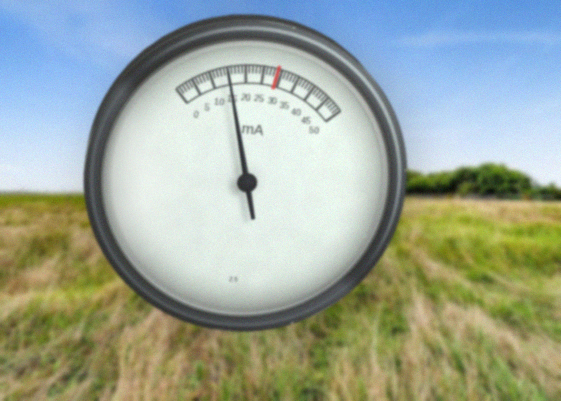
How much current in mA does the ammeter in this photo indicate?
15 mA
